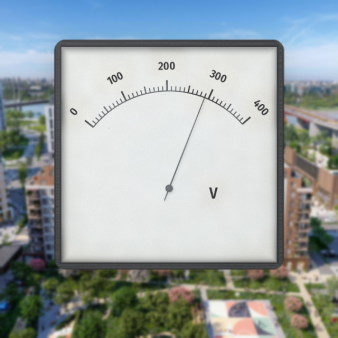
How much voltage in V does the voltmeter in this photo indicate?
290 V
